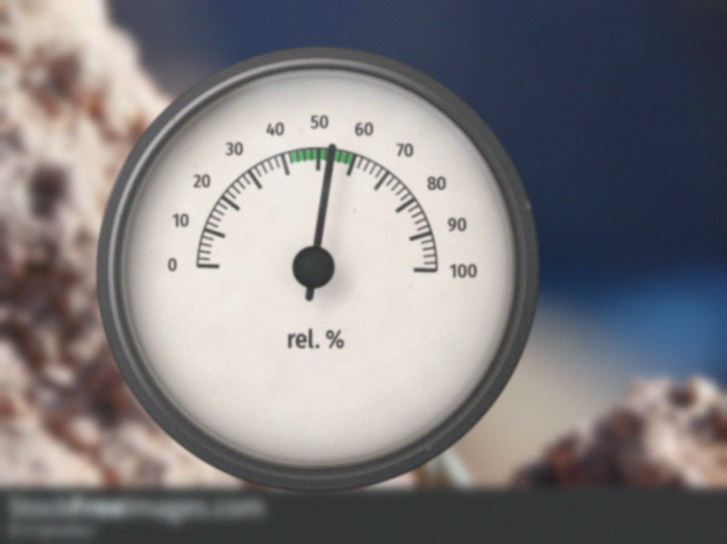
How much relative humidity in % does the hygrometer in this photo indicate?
54 %
